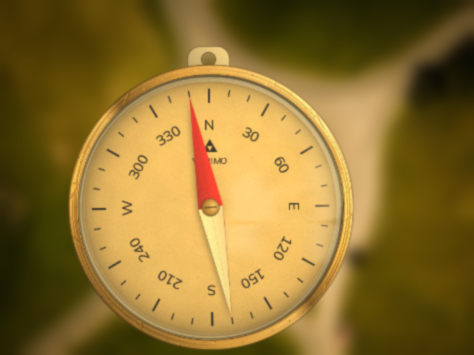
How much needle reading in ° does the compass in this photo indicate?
350 °
